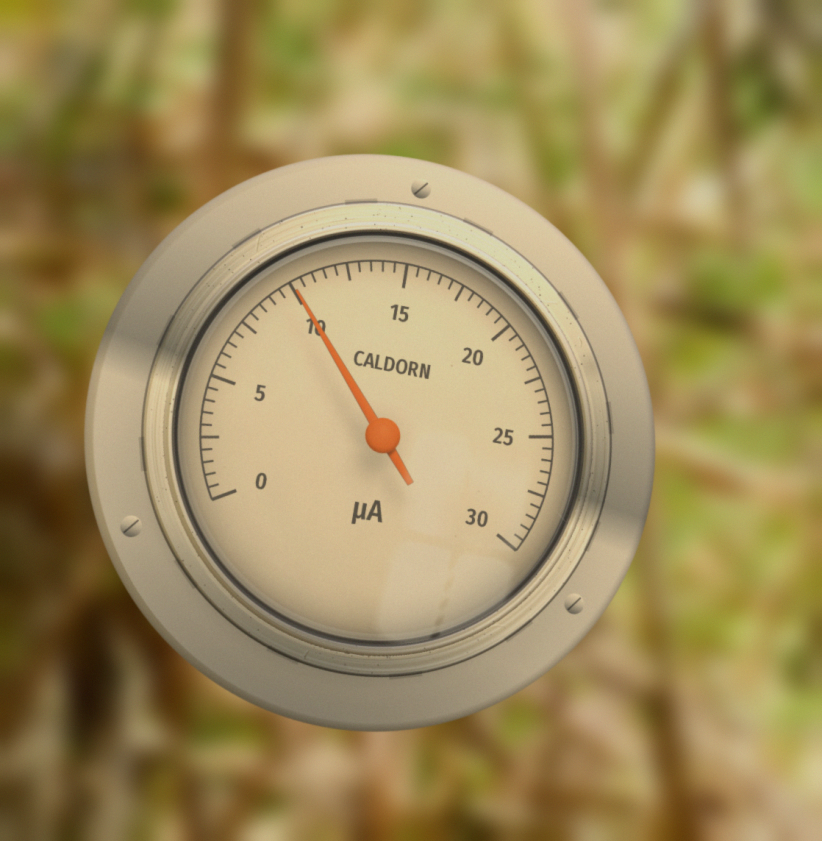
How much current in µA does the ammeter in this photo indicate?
10 µA
